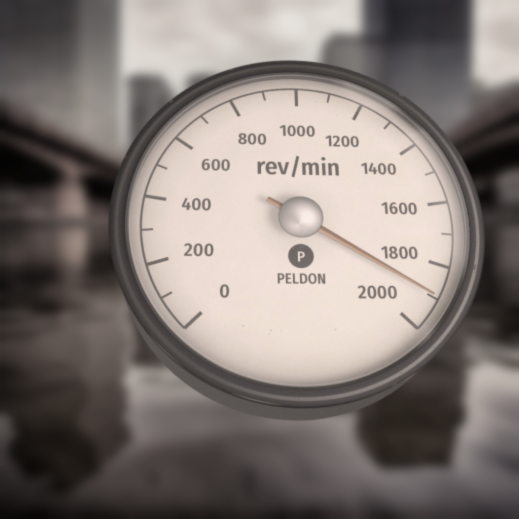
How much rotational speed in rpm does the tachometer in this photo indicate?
1900 rpm
